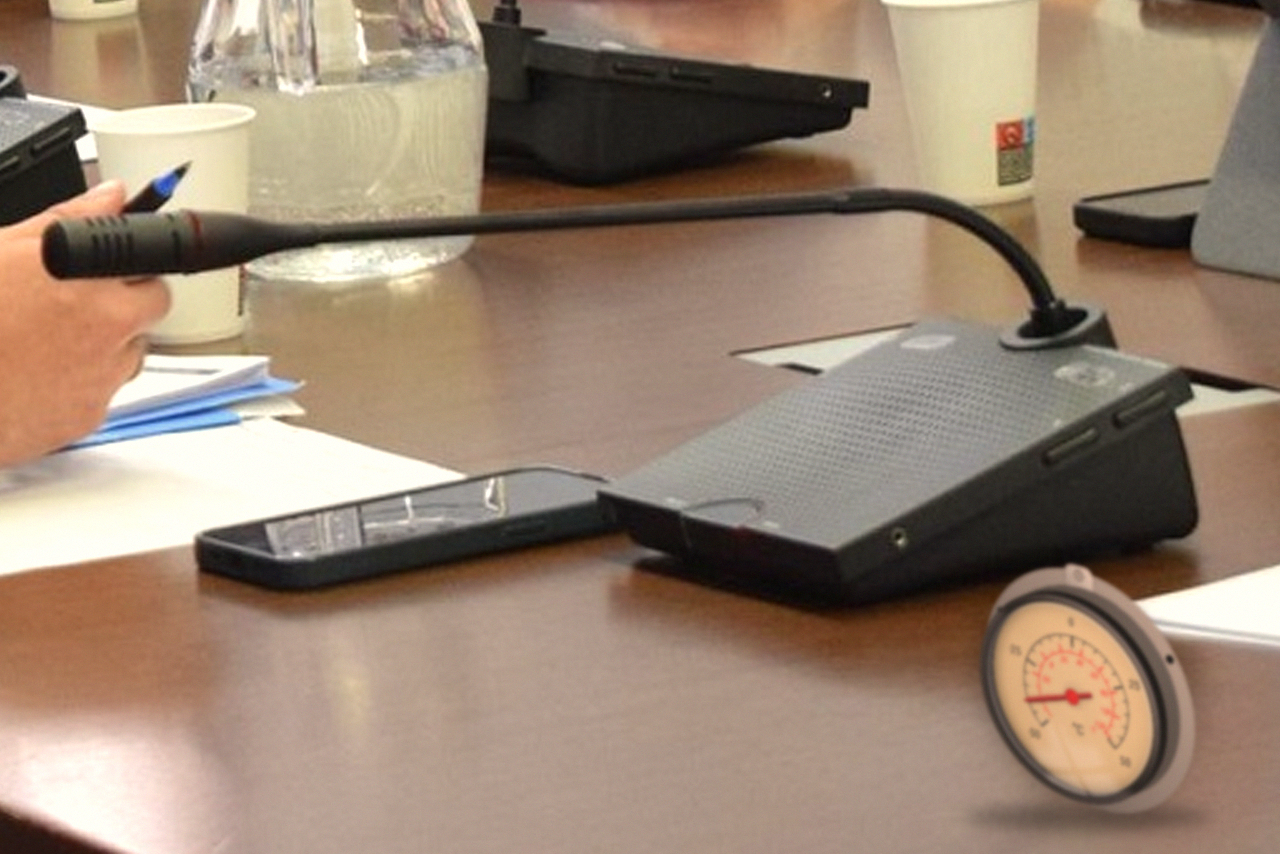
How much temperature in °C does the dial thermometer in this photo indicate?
-40 °C
